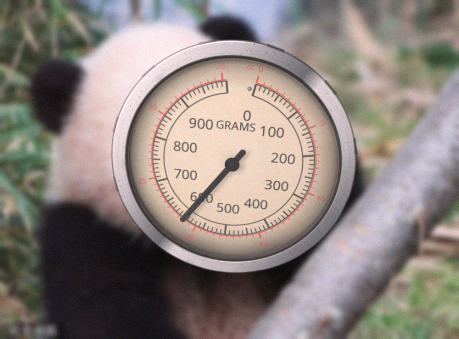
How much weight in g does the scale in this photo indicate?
600 g
